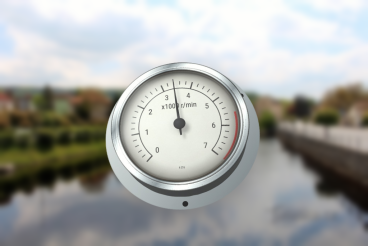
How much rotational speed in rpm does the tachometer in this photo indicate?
3400 rpm
